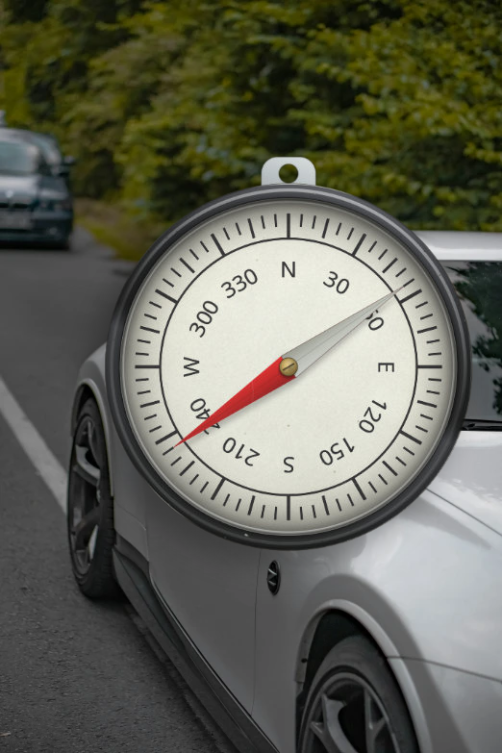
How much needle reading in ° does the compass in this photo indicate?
235 °
